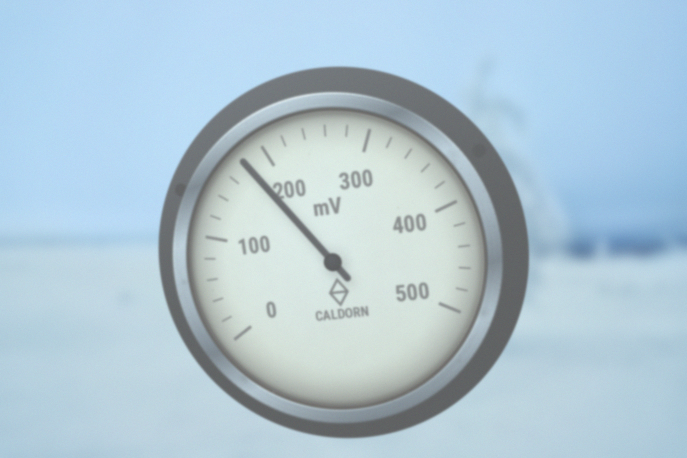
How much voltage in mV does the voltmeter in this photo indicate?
180 mV
